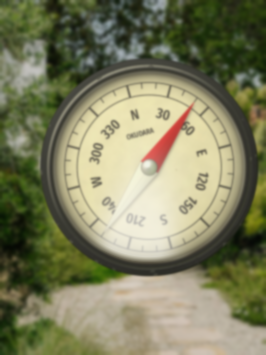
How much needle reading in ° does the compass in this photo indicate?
50 °
